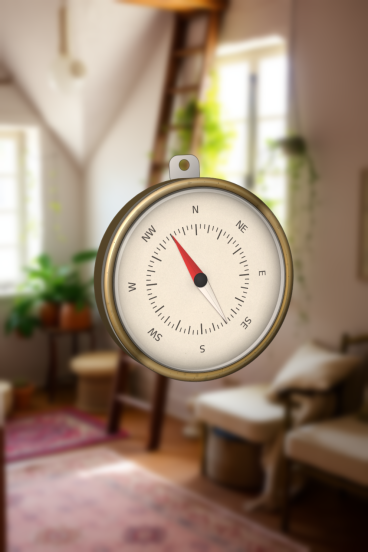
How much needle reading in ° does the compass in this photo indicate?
330 °
